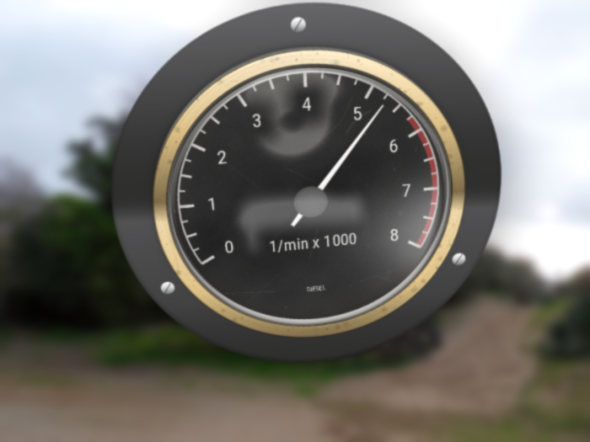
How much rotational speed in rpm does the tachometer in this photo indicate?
5250 rpm
